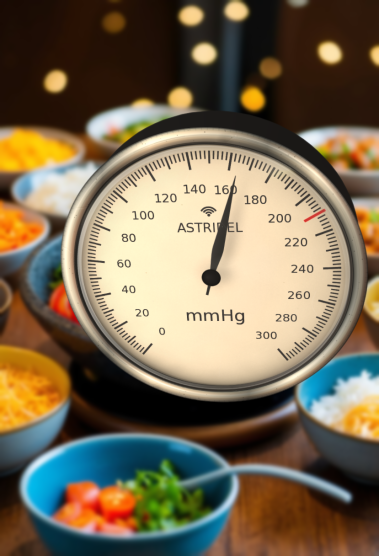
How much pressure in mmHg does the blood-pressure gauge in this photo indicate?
164 mmHg
